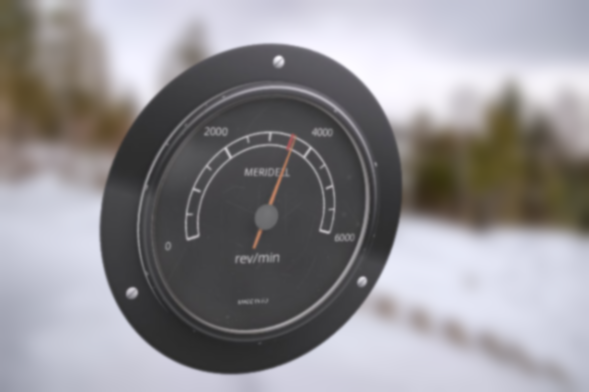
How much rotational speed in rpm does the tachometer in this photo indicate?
3500 rpm
